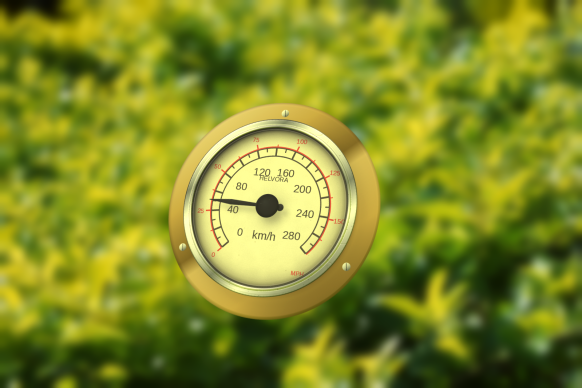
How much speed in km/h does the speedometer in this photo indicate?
50 km/h
